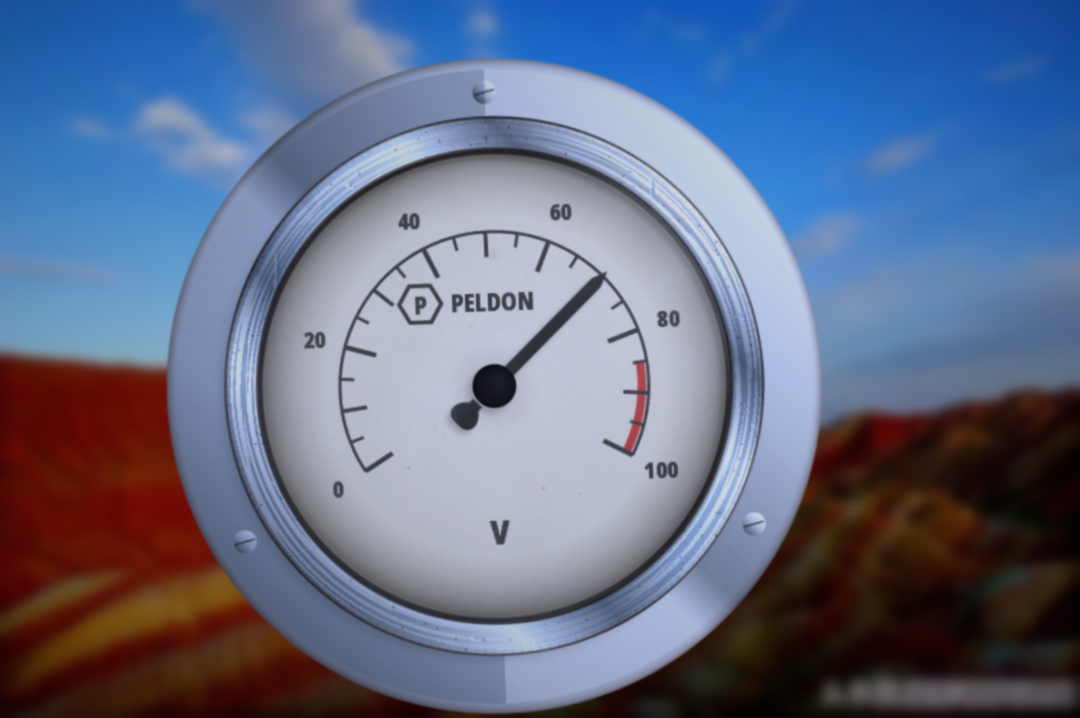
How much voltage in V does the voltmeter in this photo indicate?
70 V
